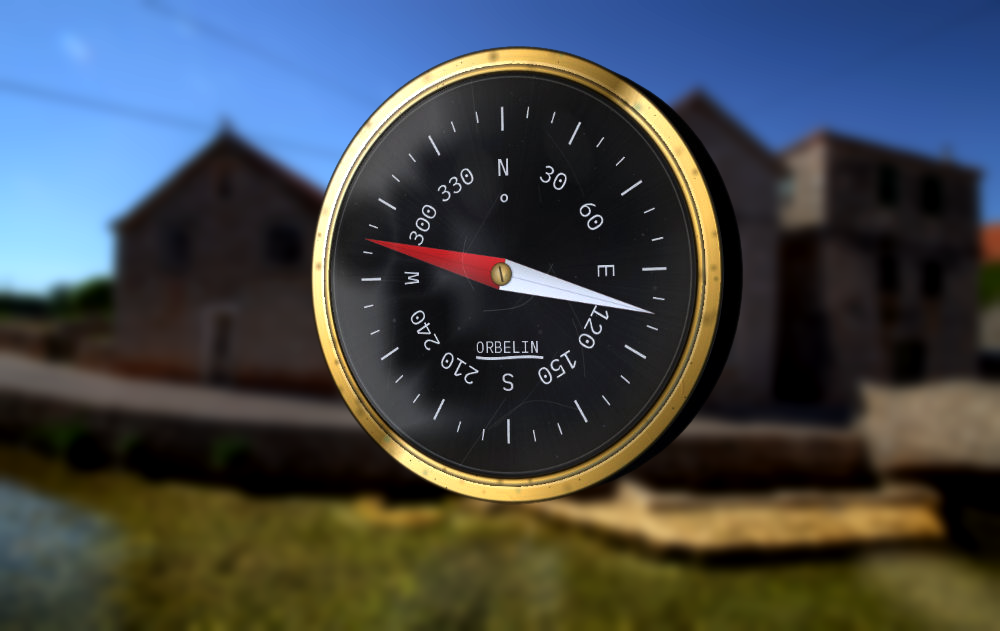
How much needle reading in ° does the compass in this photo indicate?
285 °
